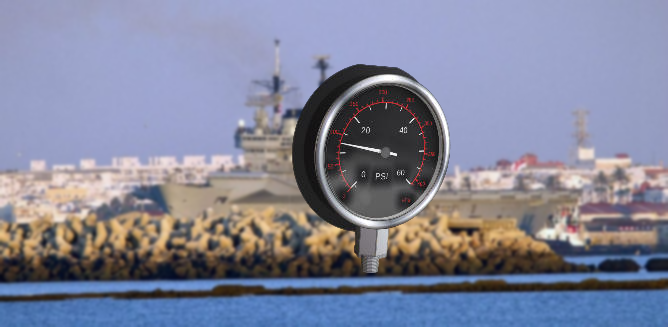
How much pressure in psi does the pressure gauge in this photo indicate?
12.5 psi
